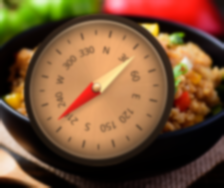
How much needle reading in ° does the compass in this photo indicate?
217.5 °
